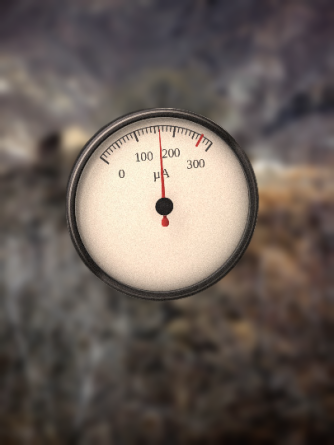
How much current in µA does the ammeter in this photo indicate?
160 µA
